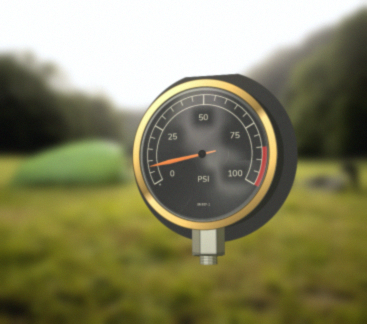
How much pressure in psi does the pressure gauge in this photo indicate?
7.5 psi
